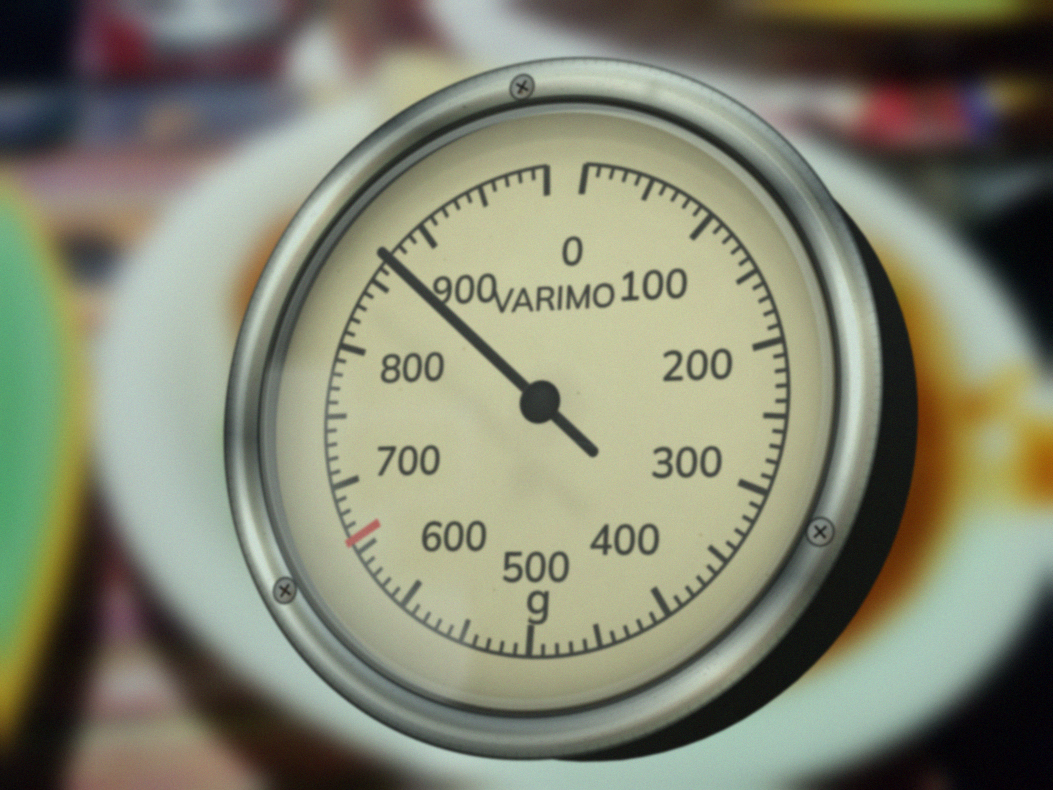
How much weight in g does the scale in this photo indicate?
870 g
